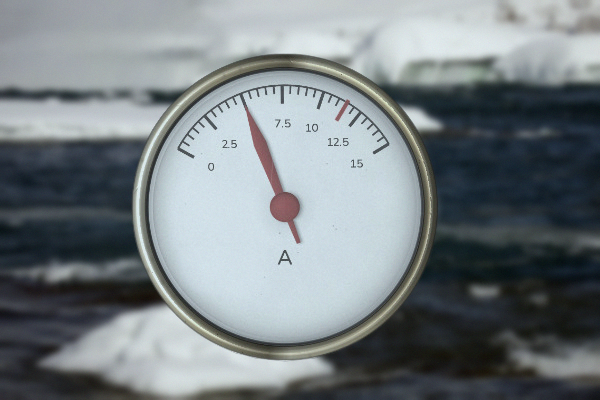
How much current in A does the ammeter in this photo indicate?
5 A
